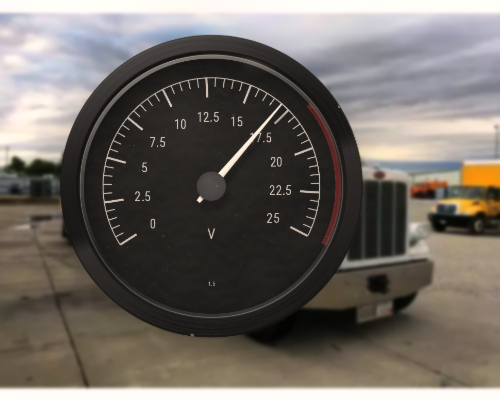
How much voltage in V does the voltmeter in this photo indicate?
17 V
